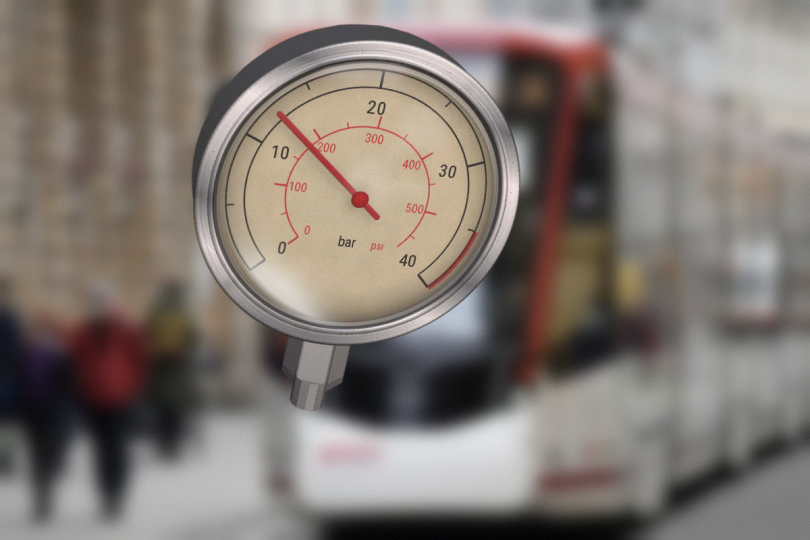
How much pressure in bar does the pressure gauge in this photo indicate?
12.5 bar
